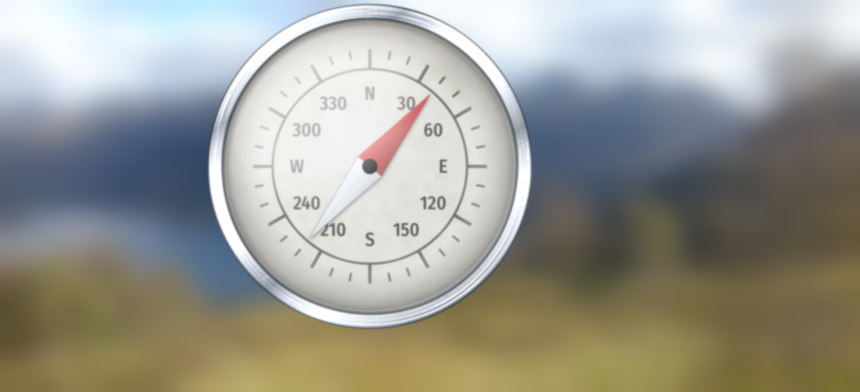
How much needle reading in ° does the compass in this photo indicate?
40 °
